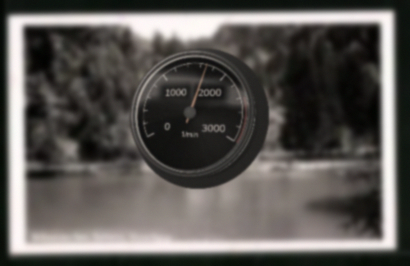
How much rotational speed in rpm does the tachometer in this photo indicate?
1700 rpm
